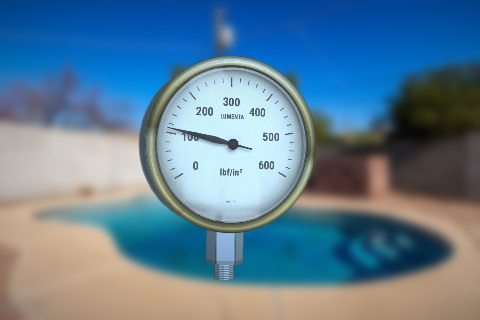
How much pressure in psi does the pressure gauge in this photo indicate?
110 psi
